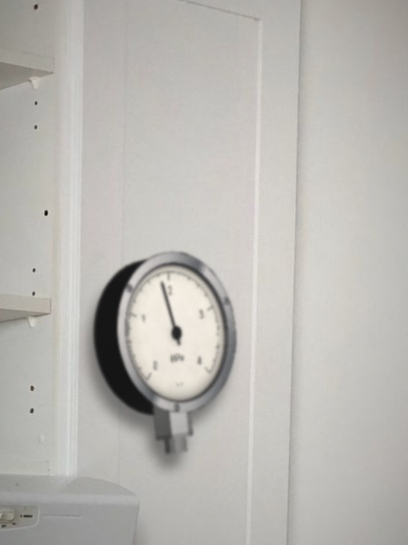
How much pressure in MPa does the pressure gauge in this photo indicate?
1.8 MPa
